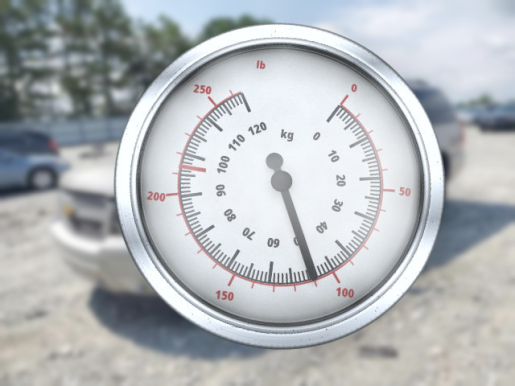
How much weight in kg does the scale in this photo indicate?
50 kg
